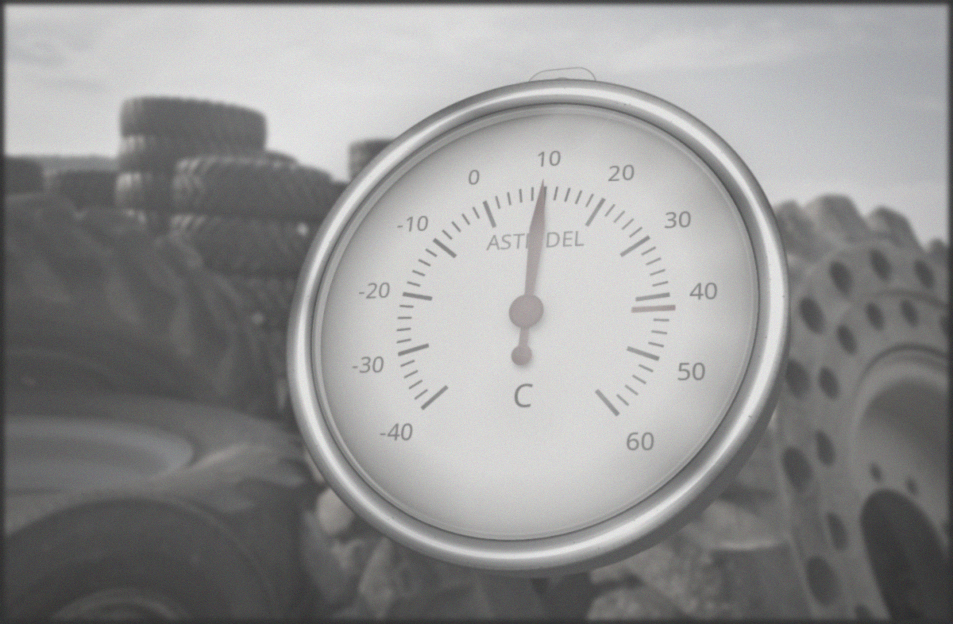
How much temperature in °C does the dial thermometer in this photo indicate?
10 °C
